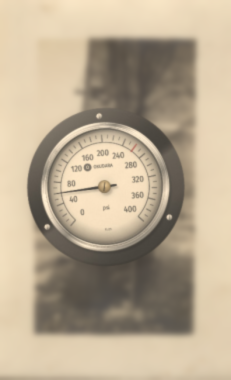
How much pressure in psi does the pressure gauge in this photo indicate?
60 psi
